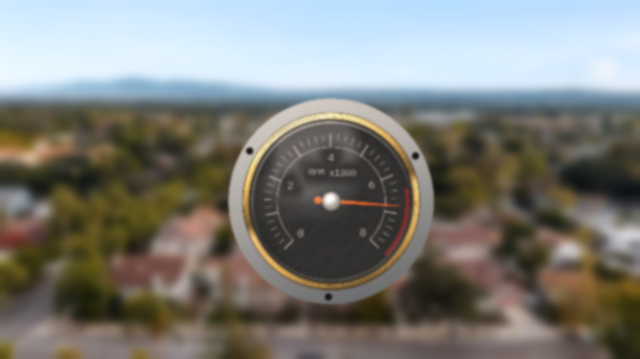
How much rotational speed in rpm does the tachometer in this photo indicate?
6800 rpm
